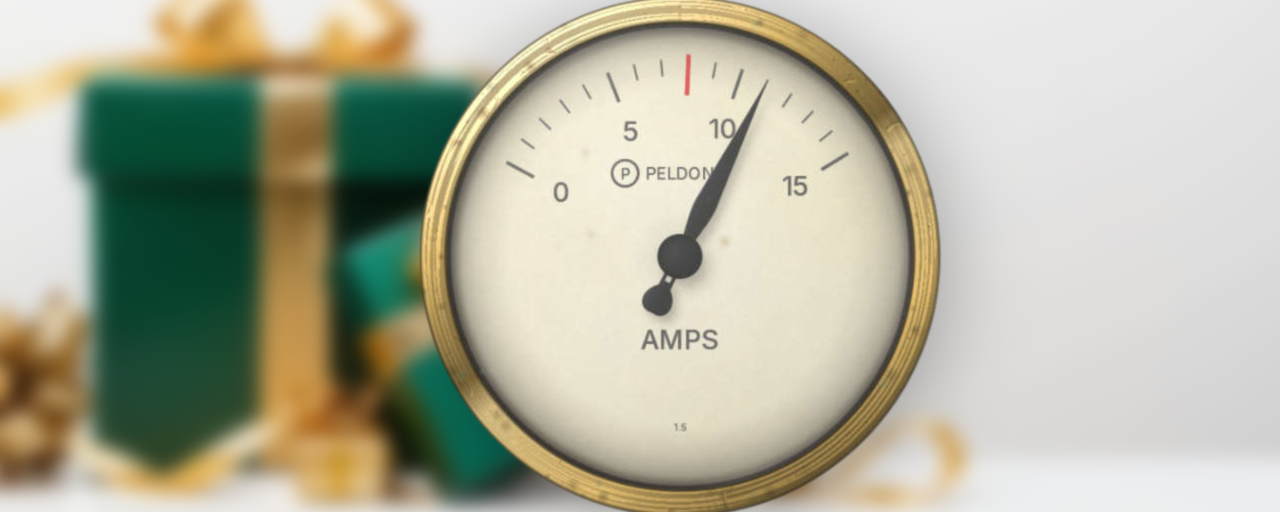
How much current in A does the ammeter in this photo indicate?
11 A
